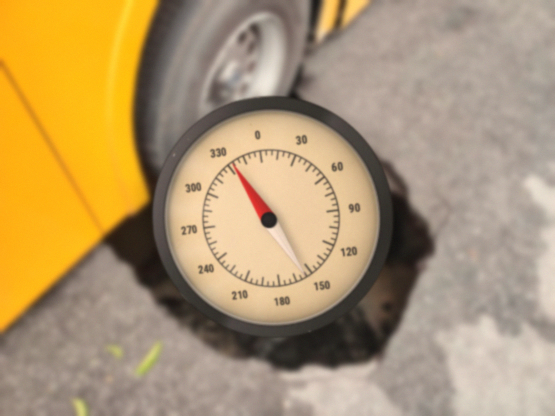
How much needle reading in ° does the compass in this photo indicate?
335 °
